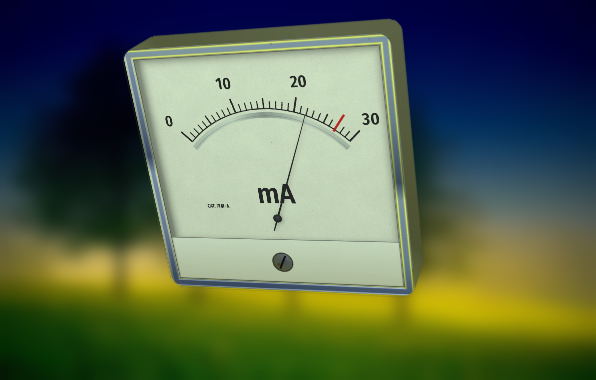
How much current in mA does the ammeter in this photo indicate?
22 mA
